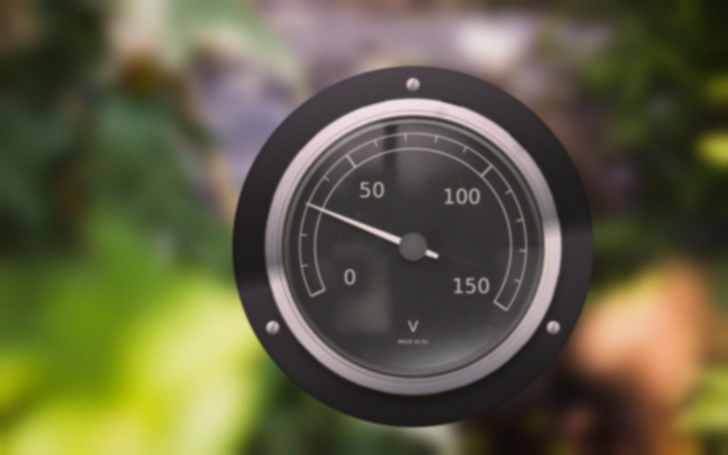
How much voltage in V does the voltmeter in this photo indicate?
30 V
